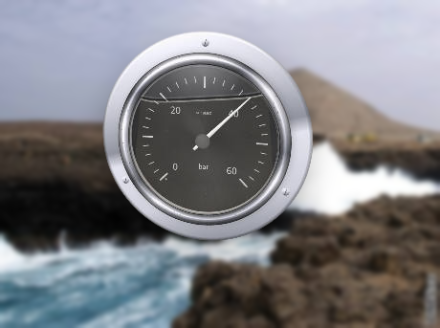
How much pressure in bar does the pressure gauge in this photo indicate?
40 bar
